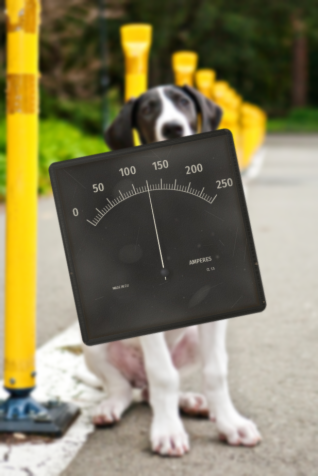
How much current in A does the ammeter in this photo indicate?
125 A
